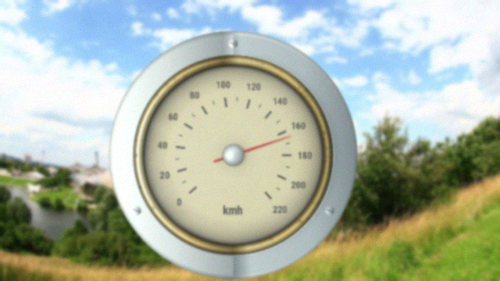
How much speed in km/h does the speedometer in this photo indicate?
165 km/h
